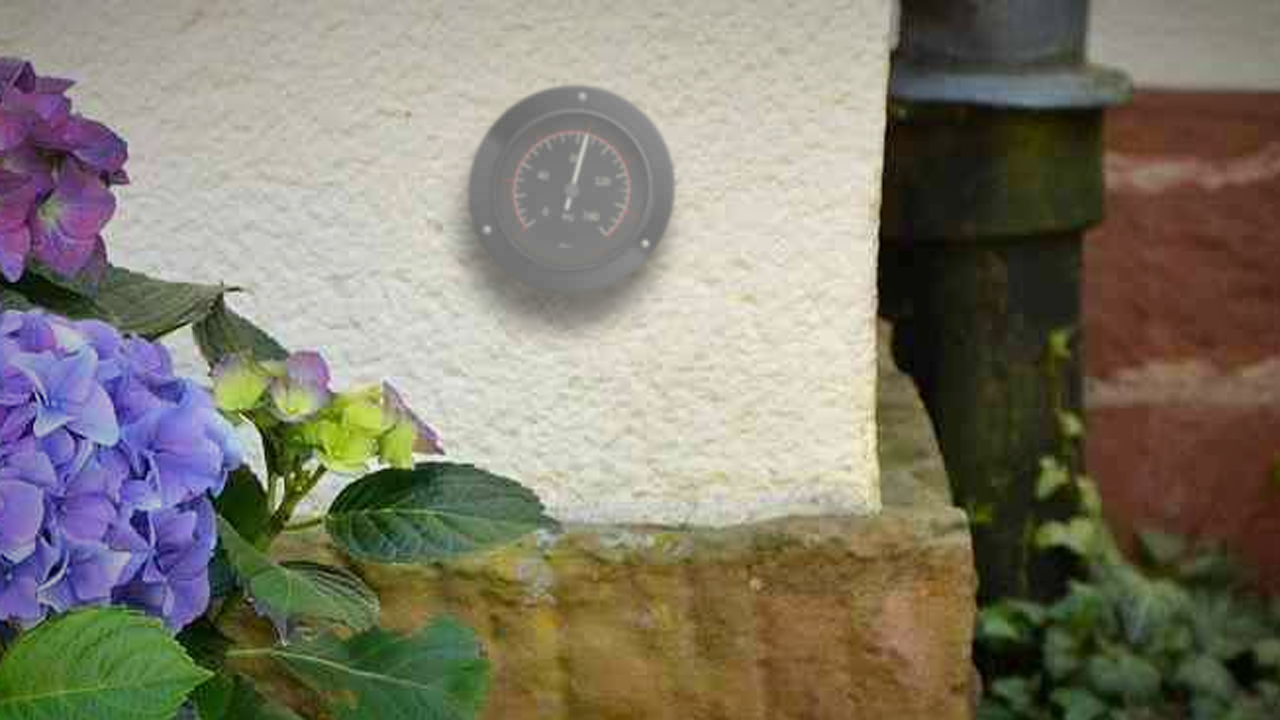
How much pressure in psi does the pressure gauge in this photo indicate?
85 psi
